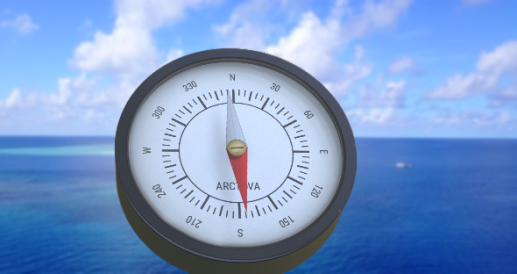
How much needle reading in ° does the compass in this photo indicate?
175 °
